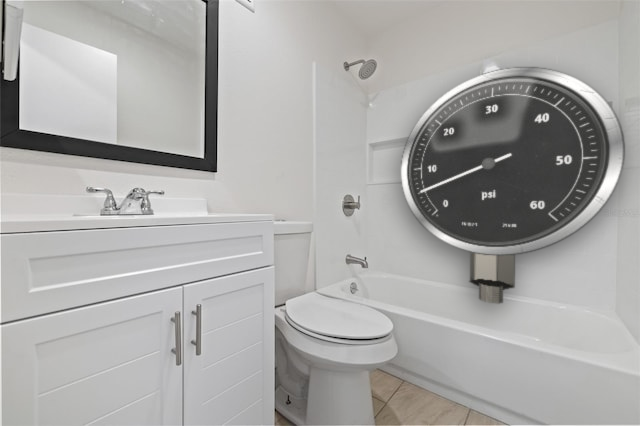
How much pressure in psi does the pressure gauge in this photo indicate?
5 psi
